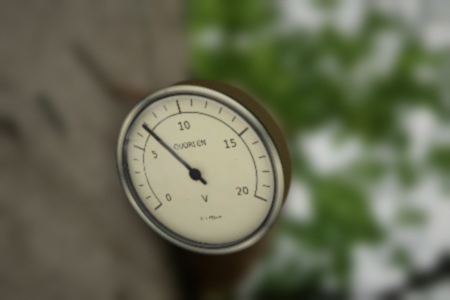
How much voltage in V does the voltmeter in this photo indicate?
7 V
